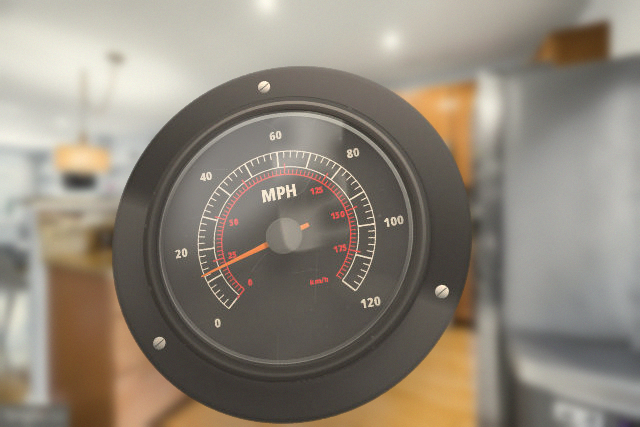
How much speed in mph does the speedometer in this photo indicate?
12 mph
